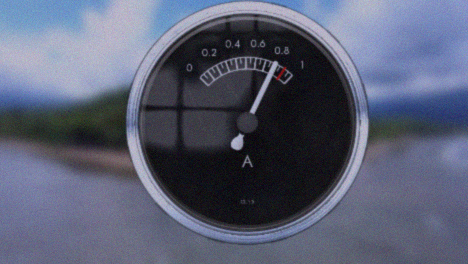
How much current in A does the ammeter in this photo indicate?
0.8 A
